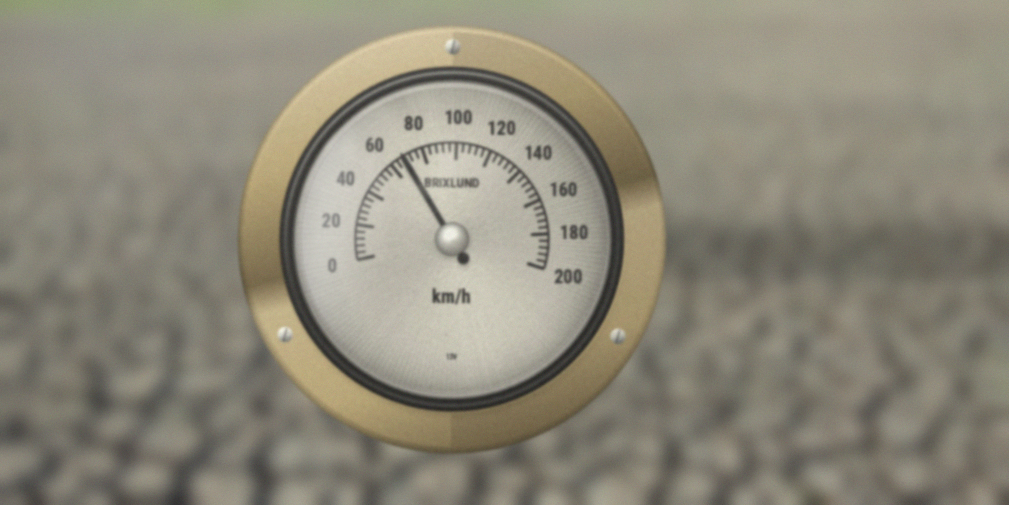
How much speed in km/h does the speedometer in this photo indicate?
68 km/h
